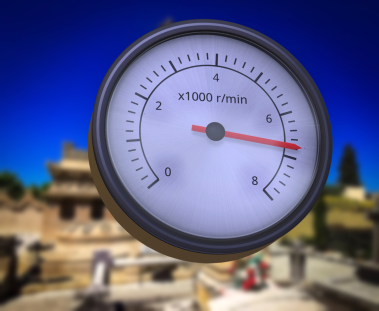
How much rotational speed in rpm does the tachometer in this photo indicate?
6800 rpm
